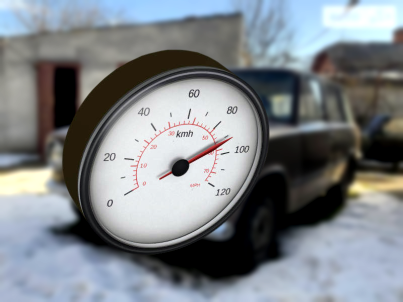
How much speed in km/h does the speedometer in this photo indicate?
90 km/h
